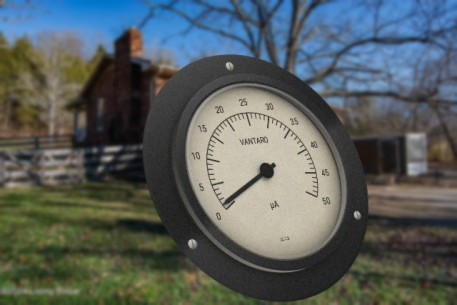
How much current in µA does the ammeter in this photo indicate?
1 µA
